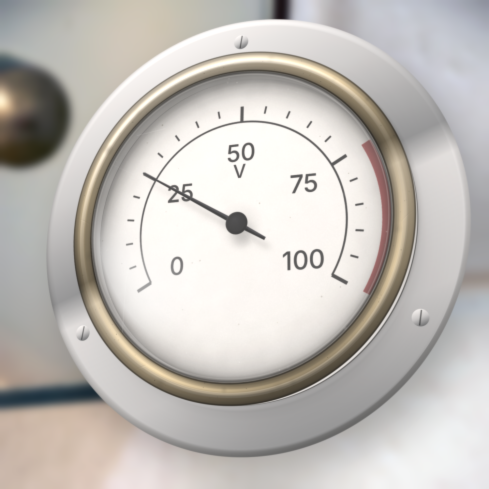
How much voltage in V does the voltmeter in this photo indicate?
25 V
